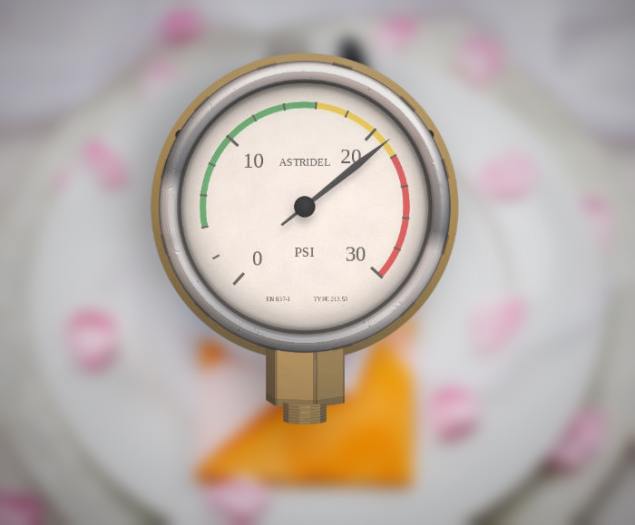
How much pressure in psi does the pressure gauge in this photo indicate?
21 psi
